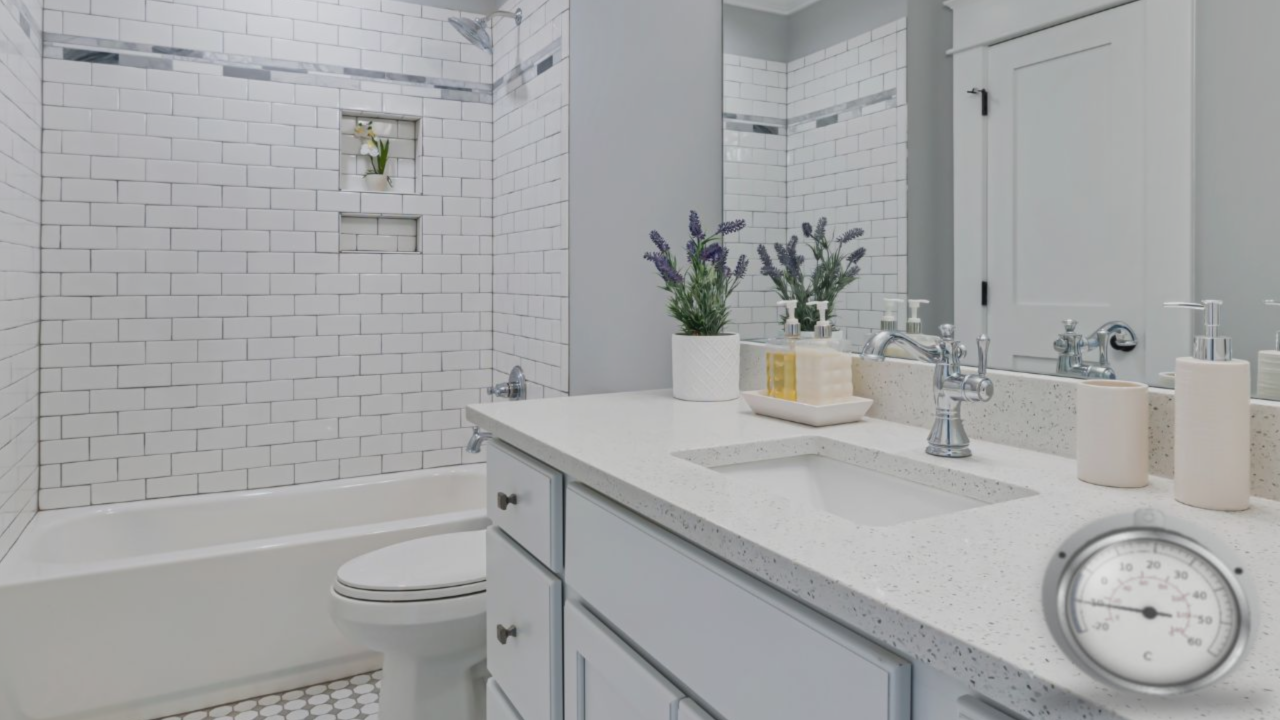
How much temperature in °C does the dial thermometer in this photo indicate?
-10 °C
